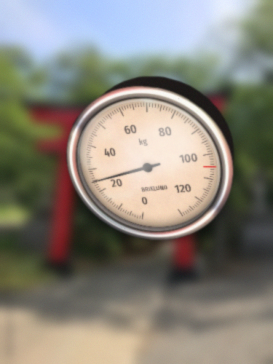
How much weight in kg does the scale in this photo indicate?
25 kg
